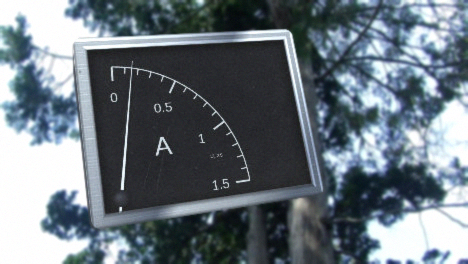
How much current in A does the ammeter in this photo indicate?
0.15 A
